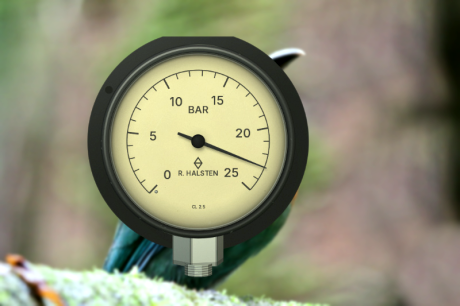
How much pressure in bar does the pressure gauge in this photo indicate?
23 bar
